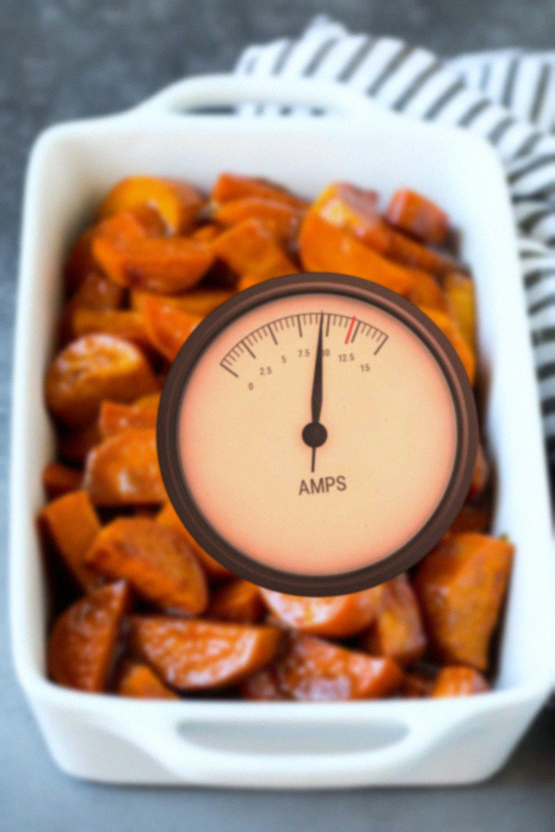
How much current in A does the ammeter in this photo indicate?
9.5 A
